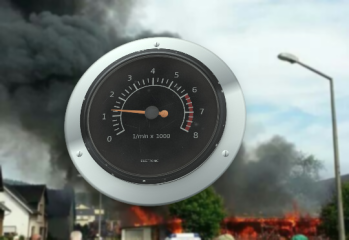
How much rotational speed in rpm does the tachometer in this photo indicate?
1250 rpm
